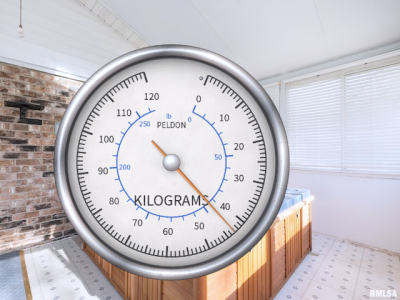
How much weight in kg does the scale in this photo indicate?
43 kg
